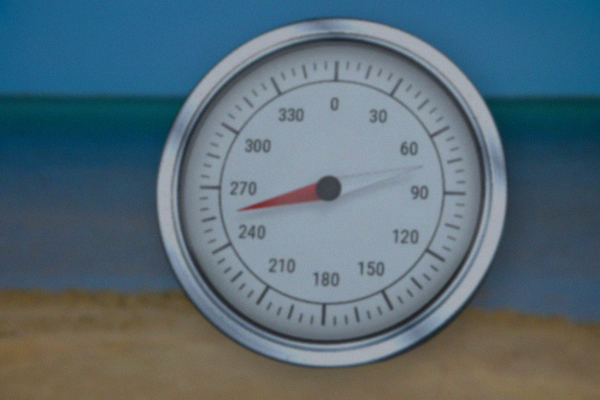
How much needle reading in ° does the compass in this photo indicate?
255 °
